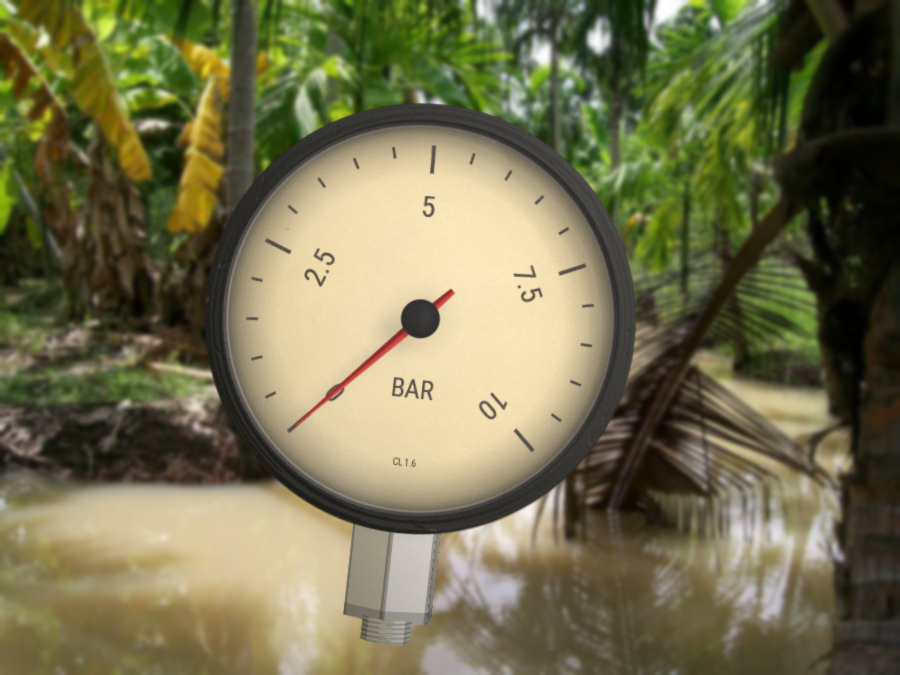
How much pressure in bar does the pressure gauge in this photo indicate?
0 bar
